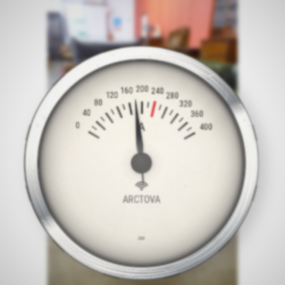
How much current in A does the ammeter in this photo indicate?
180 A
